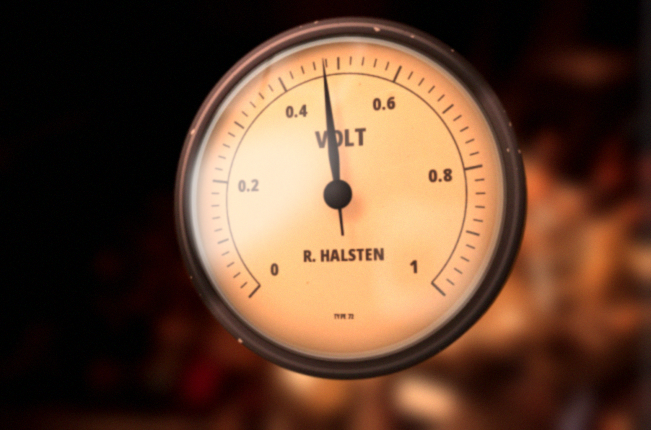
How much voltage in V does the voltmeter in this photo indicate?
0.48 V
